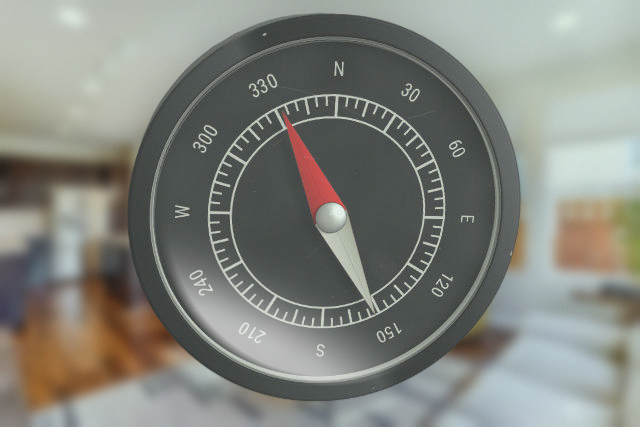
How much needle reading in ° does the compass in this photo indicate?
332.5 °
